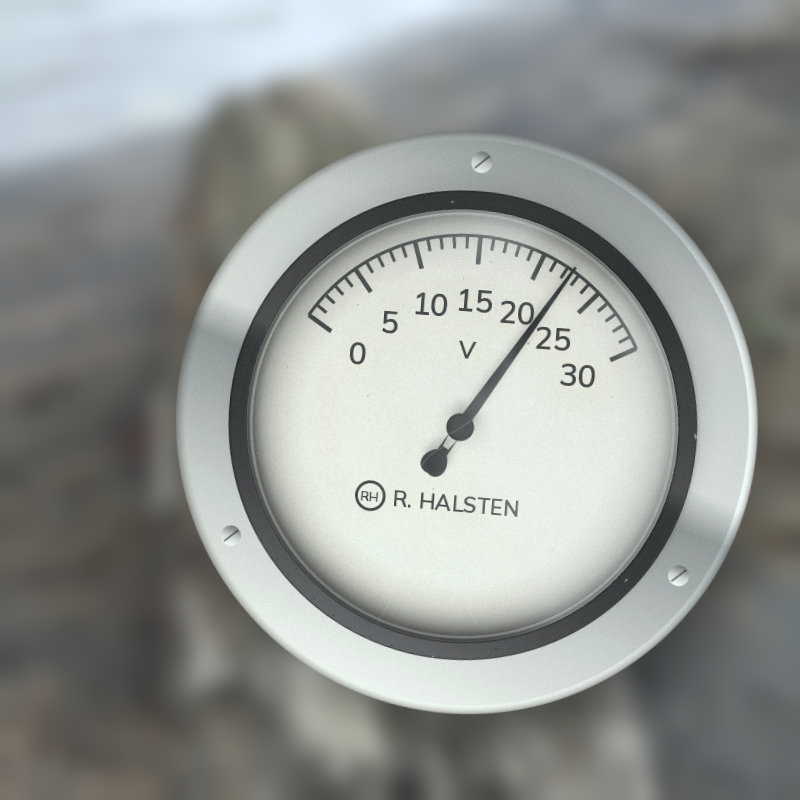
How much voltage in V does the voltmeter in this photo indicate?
22.5 V
